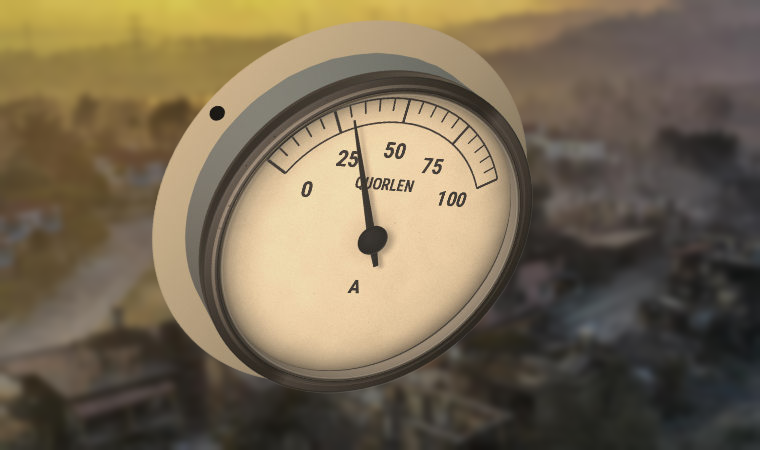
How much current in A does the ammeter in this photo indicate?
30 A
